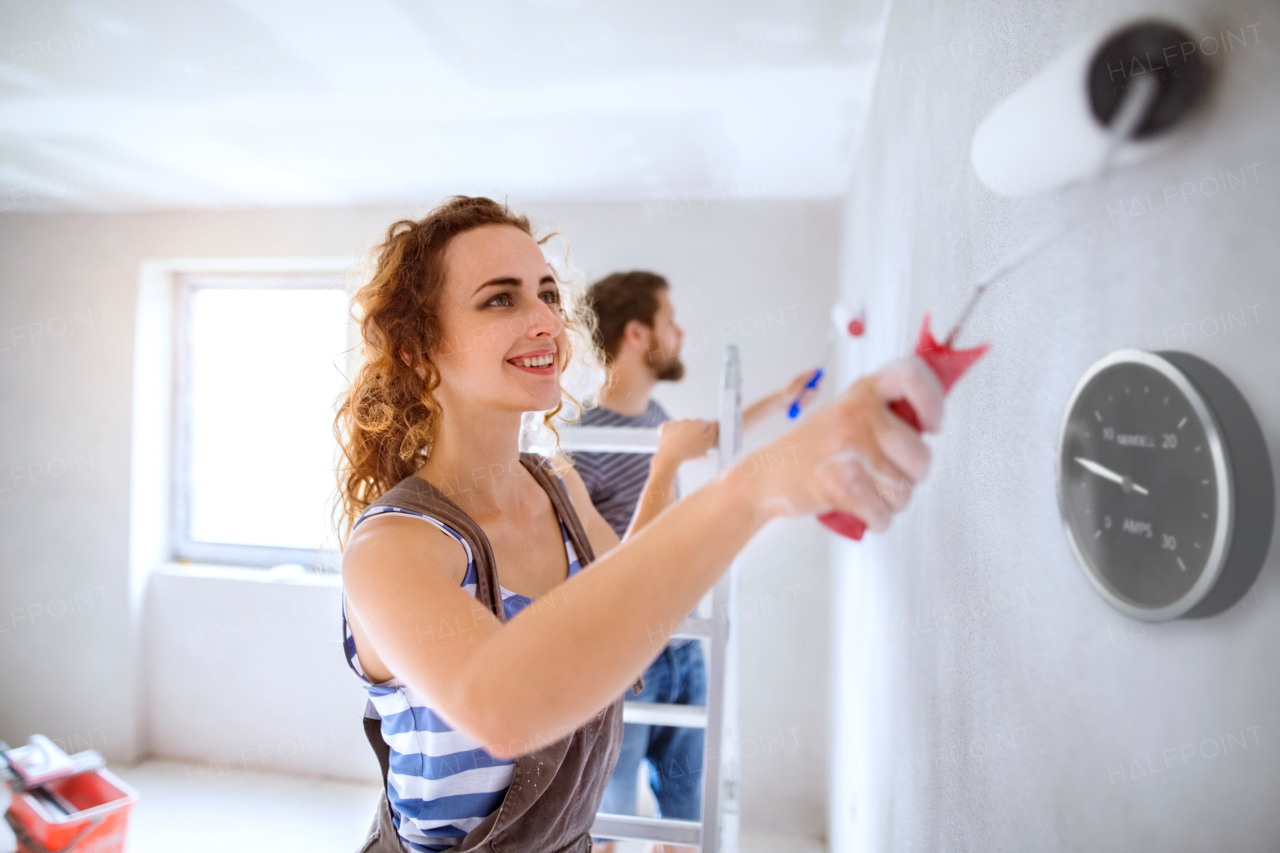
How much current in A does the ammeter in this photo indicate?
6 A
